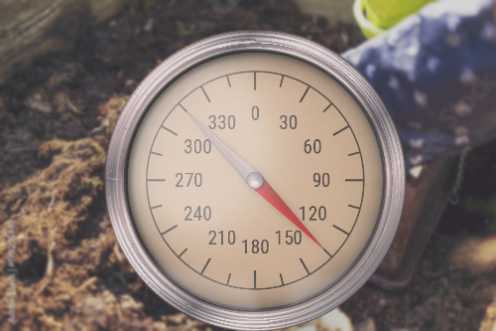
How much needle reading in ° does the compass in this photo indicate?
135 °
